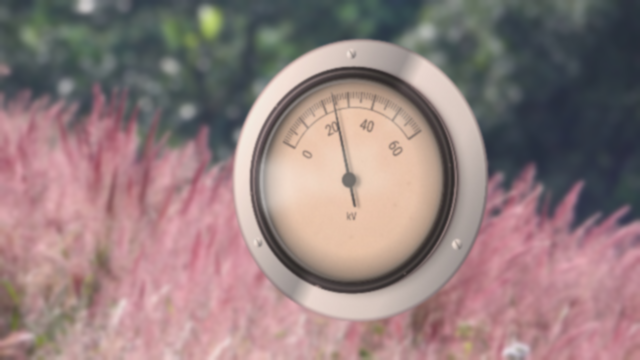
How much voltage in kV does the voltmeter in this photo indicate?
25 kV
